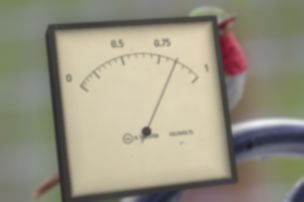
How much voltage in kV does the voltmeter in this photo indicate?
0.85 kV
